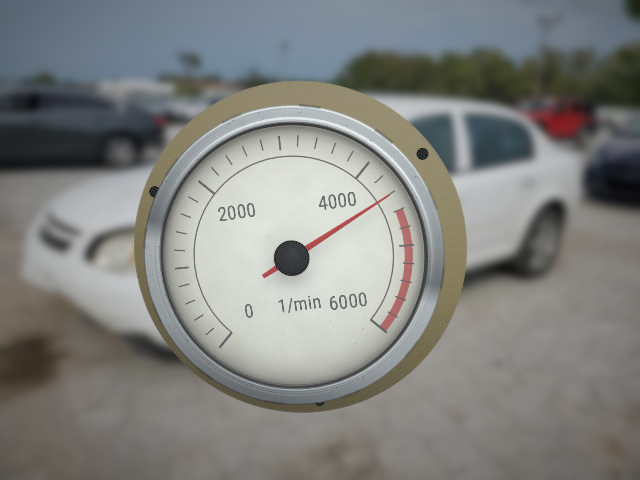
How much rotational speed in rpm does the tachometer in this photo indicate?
4400 rpm
